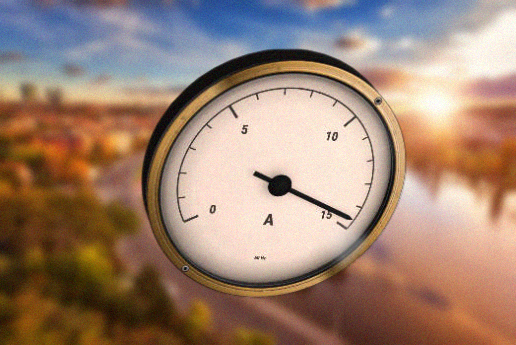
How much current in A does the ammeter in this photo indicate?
14.5 A
